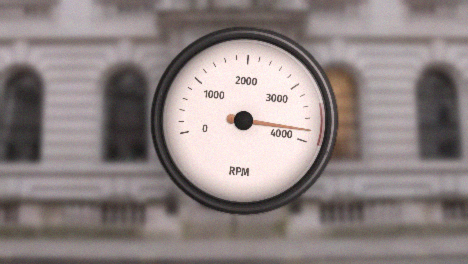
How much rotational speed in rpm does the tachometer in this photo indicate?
3800 rpm
